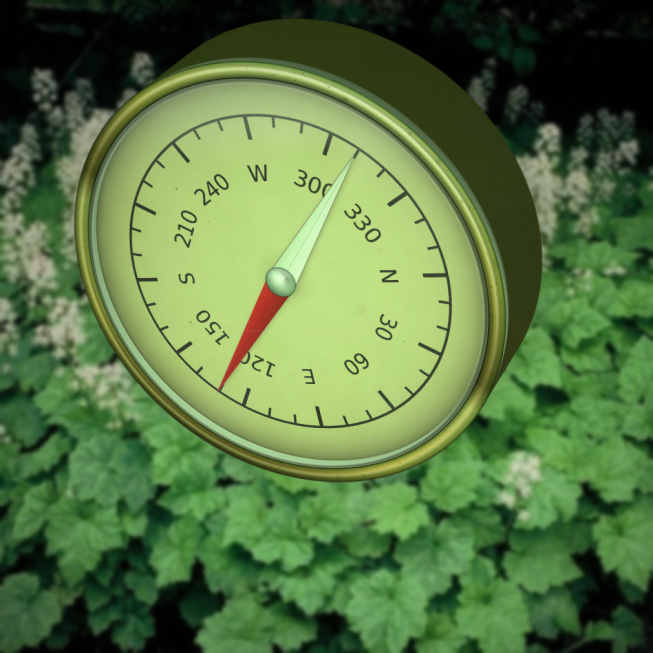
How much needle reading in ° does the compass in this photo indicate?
130 °
